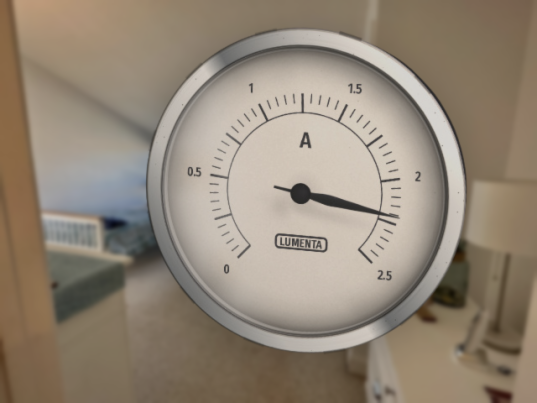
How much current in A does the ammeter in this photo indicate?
2.2 A
